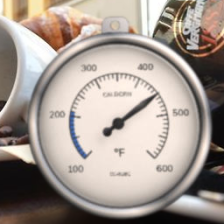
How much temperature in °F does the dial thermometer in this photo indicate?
450 °F
